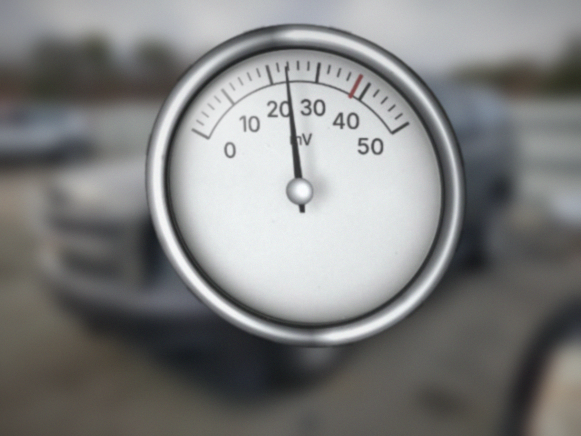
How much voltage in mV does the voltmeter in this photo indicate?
24 mV
